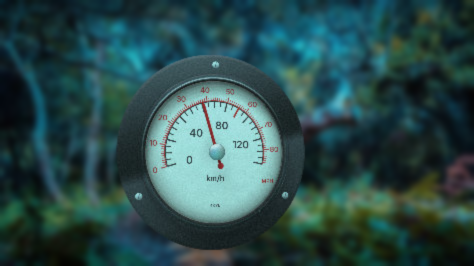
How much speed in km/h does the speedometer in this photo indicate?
60 km/h
